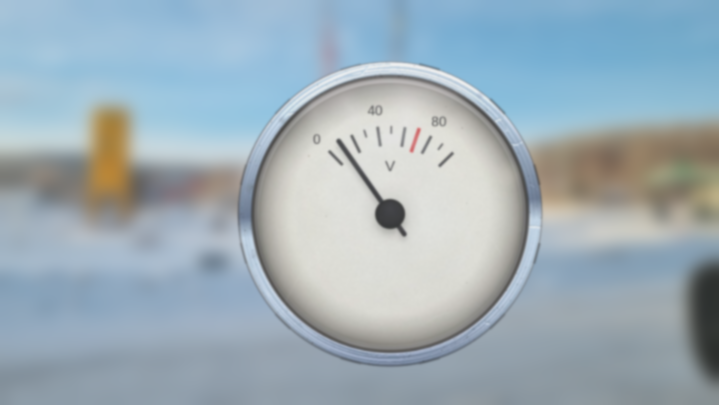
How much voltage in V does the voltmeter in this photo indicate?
10 V
